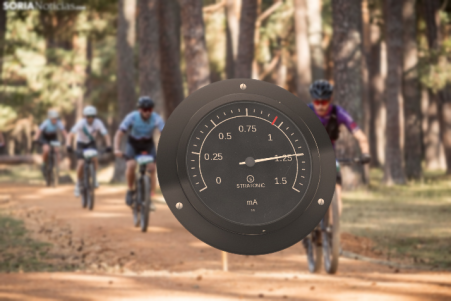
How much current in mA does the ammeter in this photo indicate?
1.25 mA
